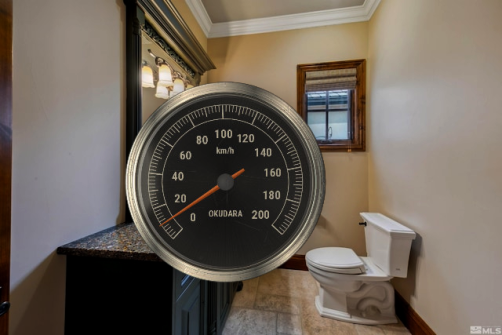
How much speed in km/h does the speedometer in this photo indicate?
10 km/h
